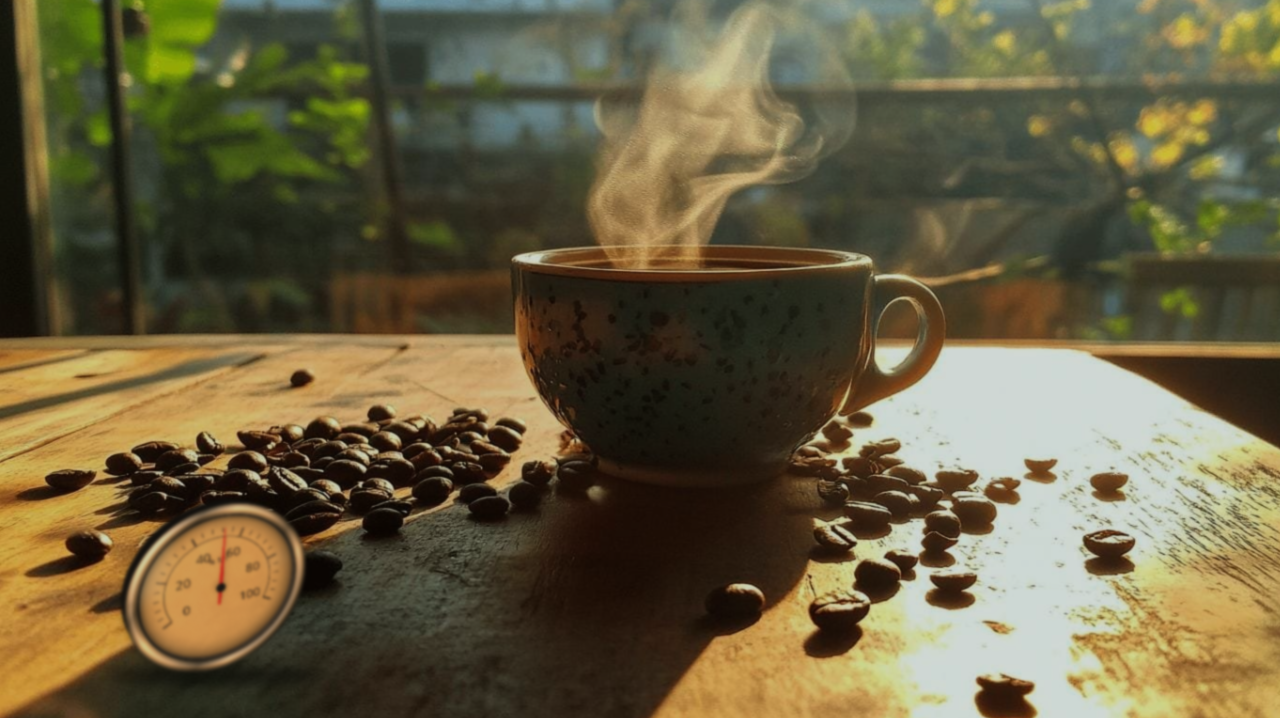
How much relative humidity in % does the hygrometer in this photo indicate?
52 %
